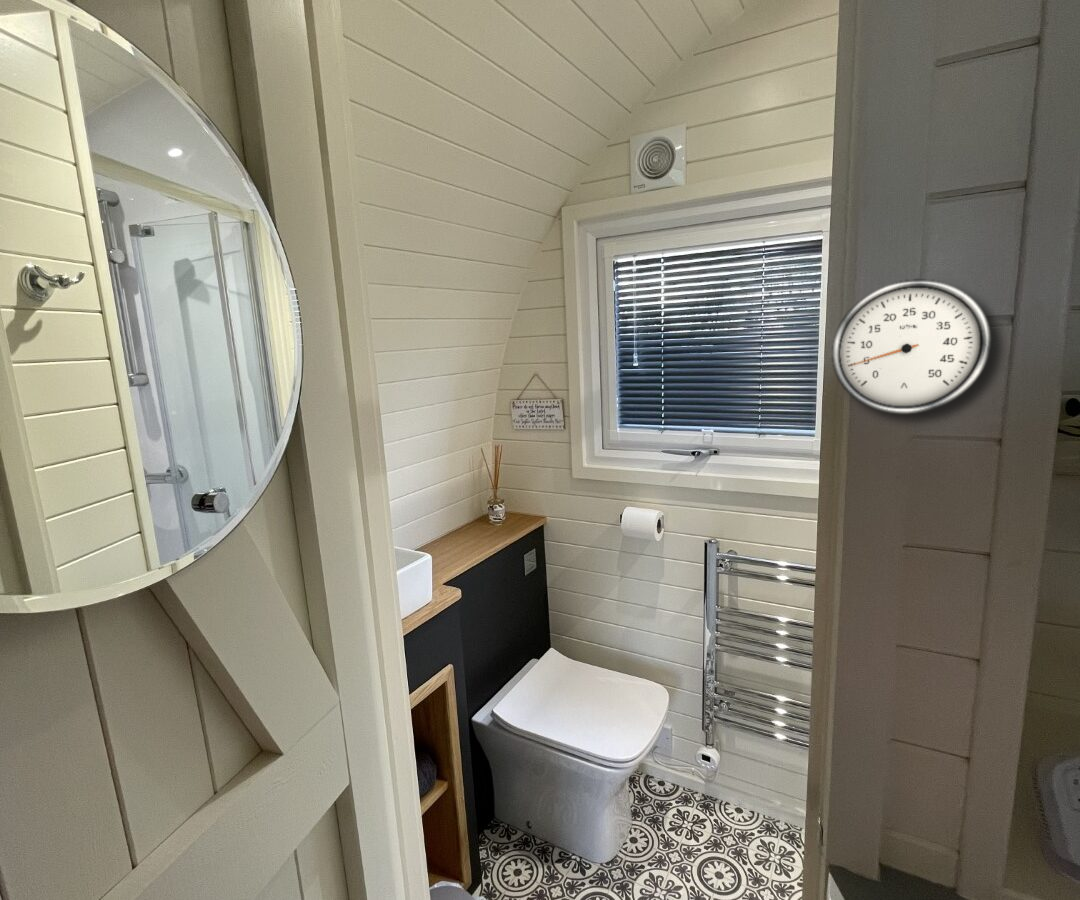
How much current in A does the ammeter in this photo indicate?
5 A
